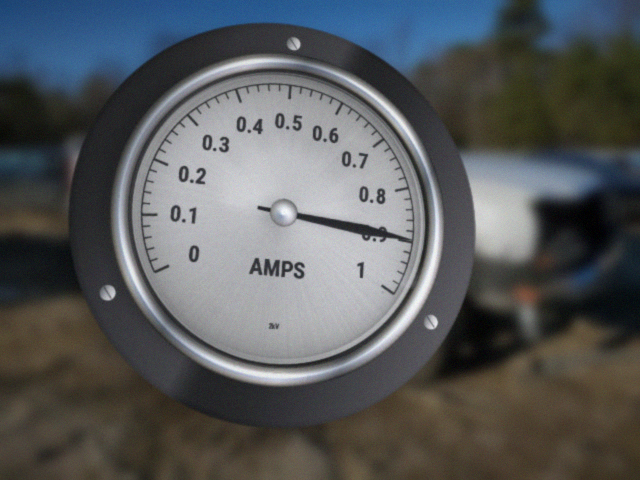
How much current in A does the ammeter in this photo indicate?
0.9 A
